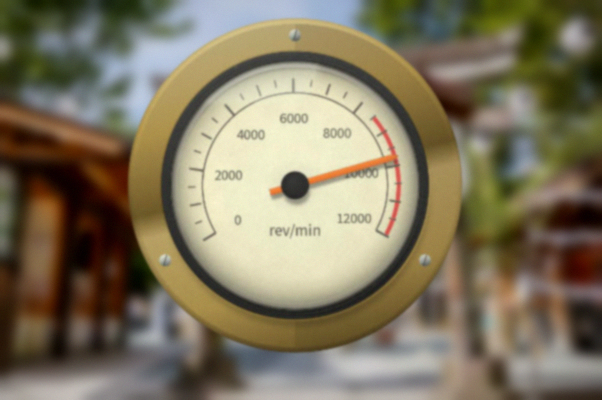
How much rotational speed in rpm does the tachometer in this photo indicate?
9750 rpm
